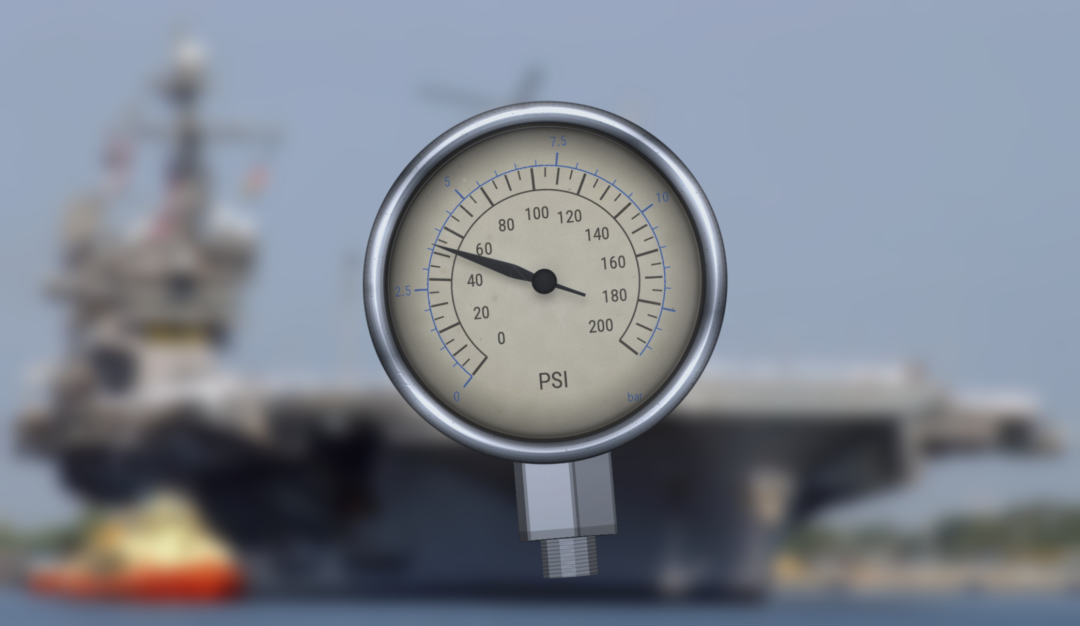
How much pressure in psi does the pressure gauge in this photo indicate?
52.5 psi
